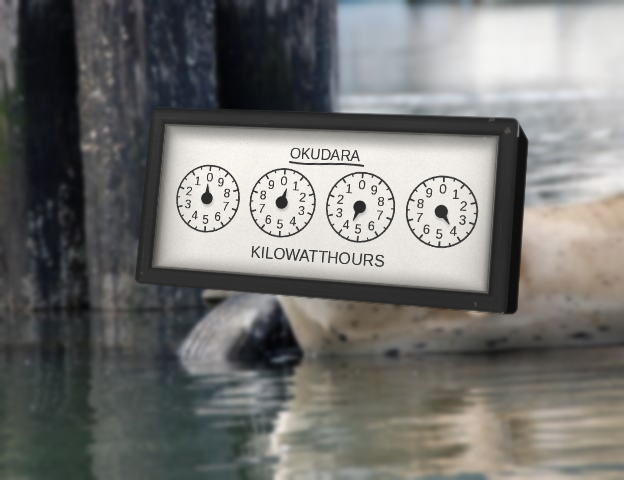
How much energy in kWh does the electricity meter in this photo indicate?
44 kWh
